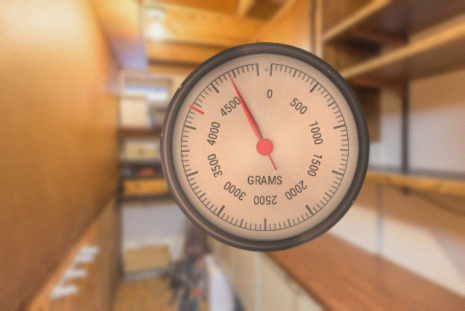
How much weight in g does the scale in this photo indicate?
4700 g
